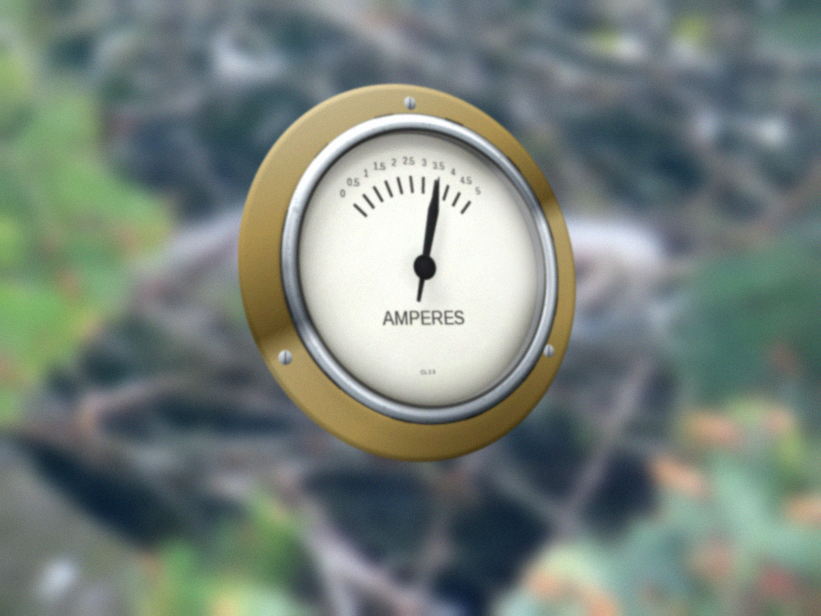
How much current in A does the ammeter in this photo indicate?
3.5 A
